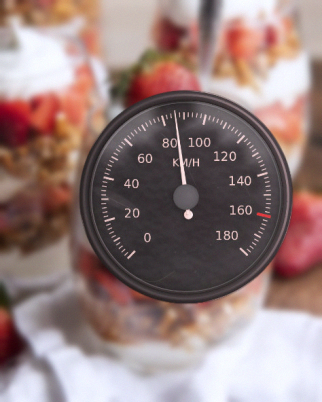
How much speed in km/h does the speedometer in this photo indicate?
86 km/h
